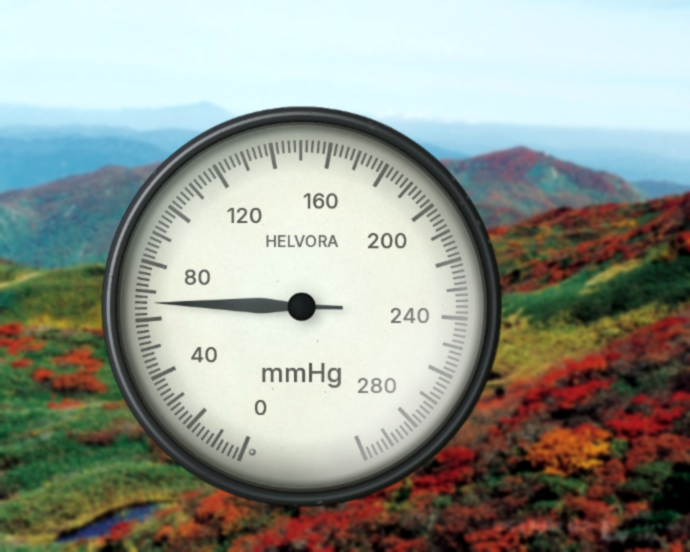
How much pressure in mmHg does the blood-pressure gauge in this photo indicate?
66 mmHg
